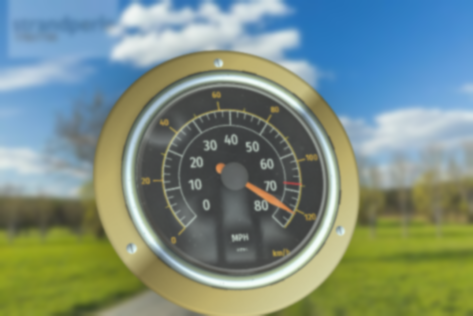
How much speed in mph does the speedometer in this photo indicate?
76 mph
